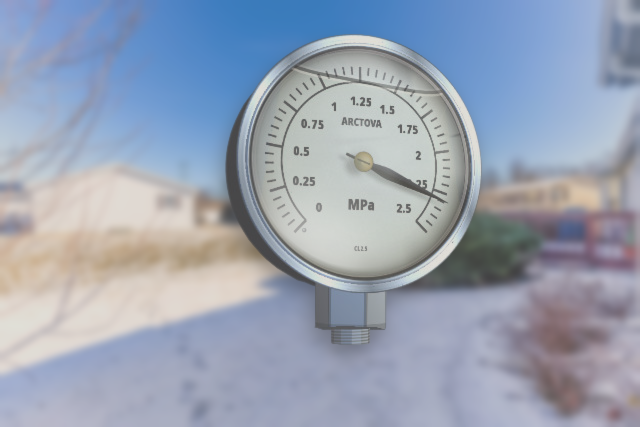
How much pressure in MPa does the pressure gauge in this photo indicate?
2.3 MPa
